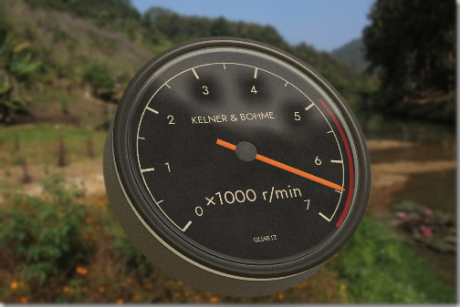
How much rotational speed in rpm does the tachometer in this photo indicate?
6500 rpm
